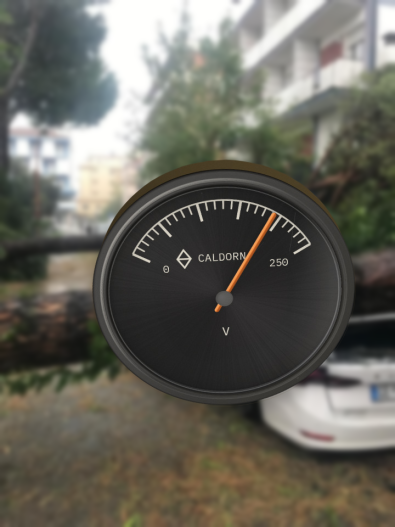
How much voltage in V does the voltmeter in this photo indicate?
190 V
